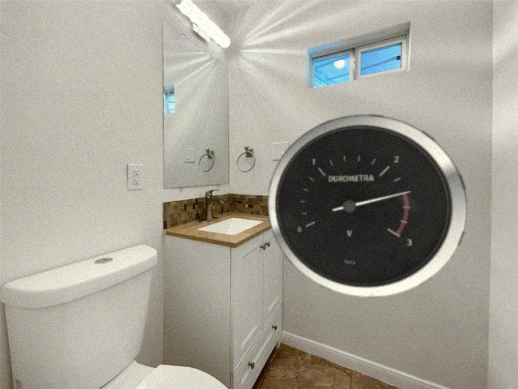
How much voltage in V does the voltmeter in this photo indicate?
2.4 V
